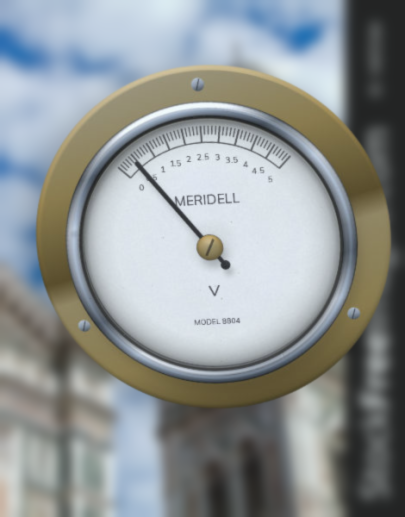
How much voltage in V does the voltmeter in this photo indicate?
0.5 V
